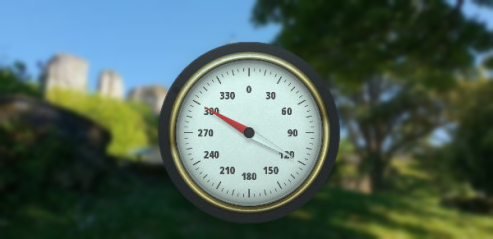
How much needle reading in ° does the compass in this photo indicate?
300 °
